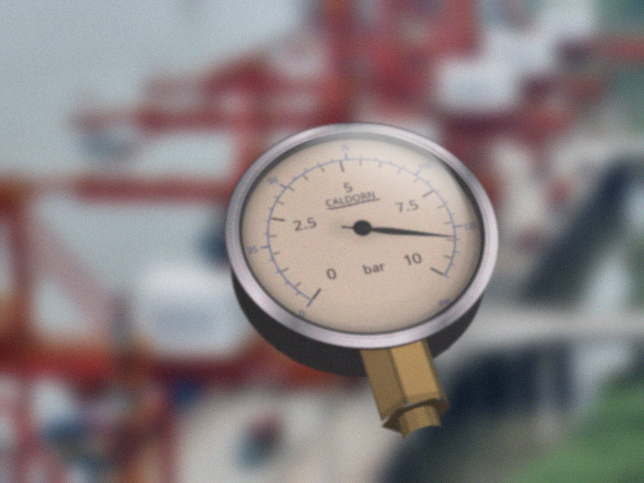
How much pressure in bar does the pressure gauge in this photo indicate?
9 bar
